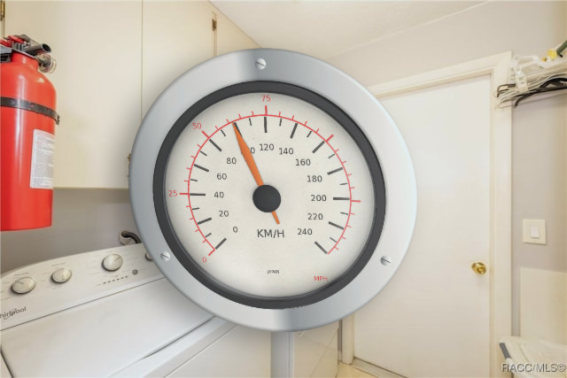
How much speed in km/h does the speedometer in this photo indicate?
100 km/h
